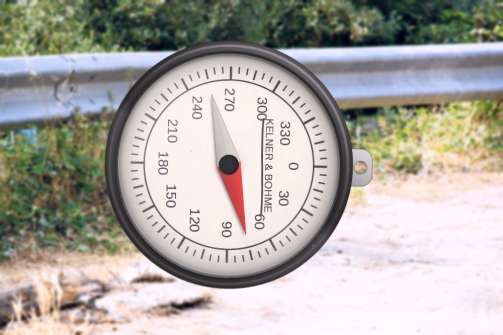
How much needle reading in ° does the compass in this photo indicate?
75 °
